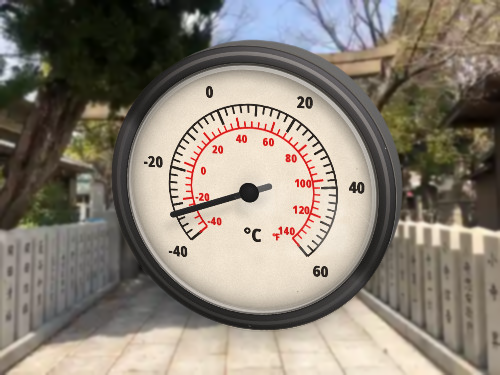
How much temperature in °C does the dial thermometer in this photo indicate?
-32 °C
